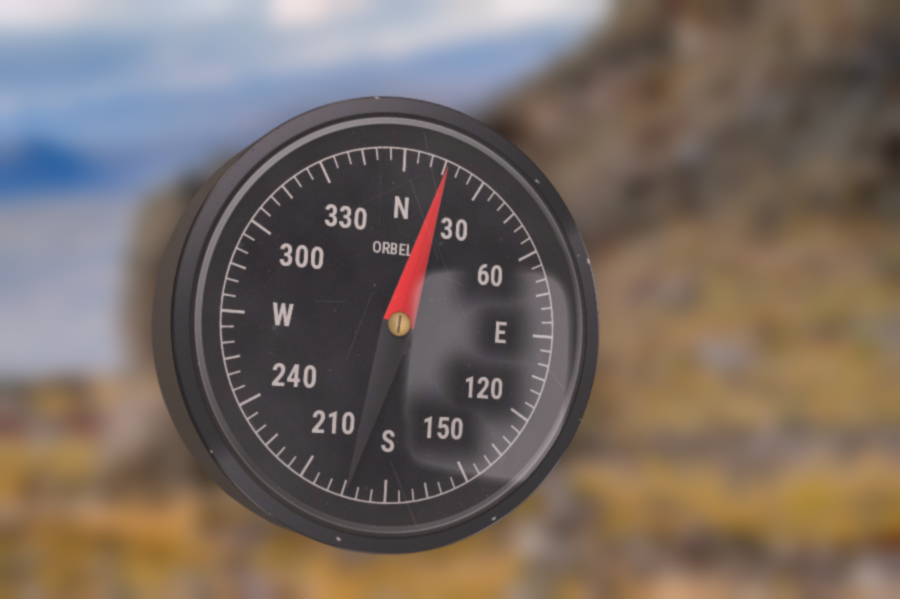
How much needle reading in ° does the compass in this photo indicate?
15 °
